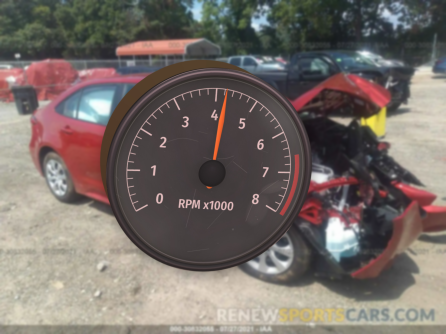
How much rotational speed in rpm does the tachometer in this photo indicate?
4200 rpm
